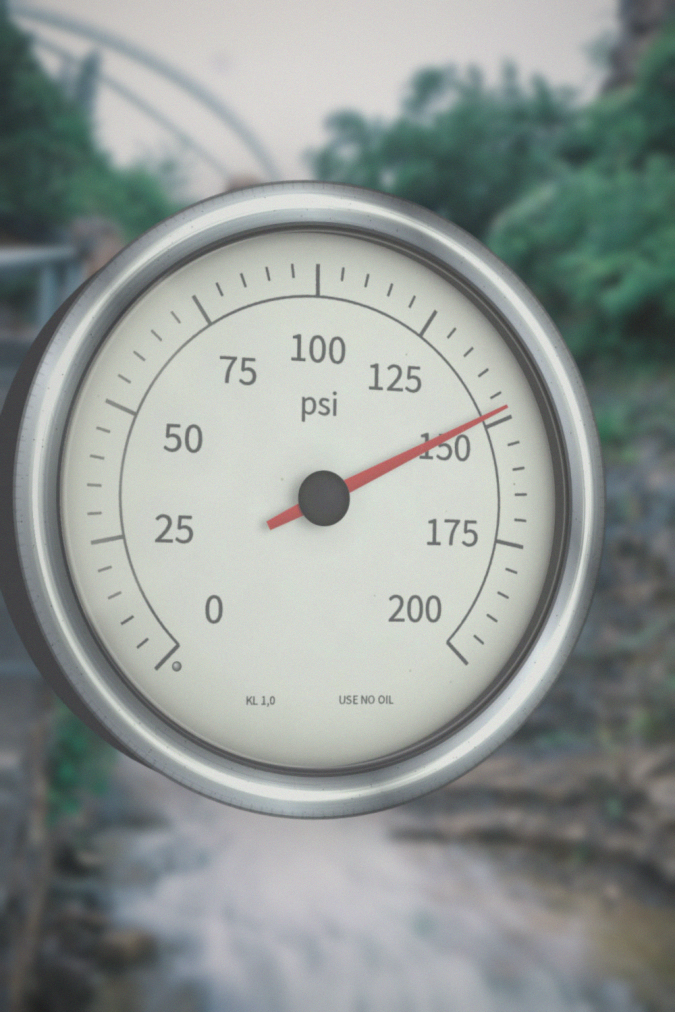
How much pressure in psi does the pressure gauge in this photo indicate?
147.5 psi
